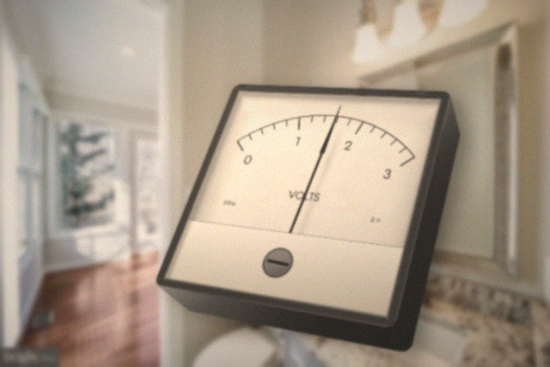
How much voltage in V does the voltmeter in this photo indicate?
1.6 V
